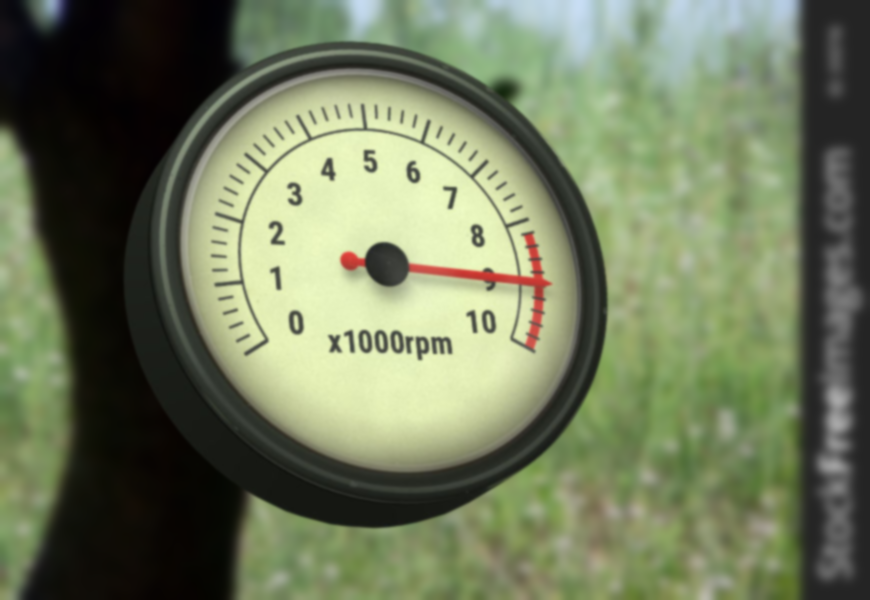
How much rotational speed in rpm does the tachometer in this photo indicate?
9000 rpm
